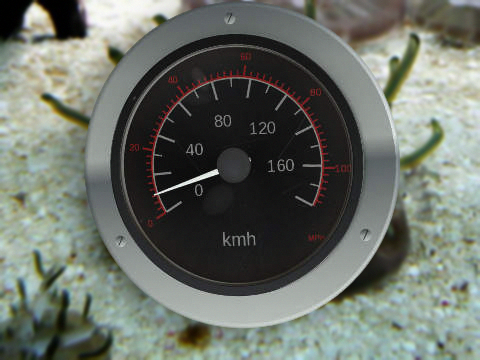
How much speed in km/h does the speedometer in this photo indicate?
10 km/h
